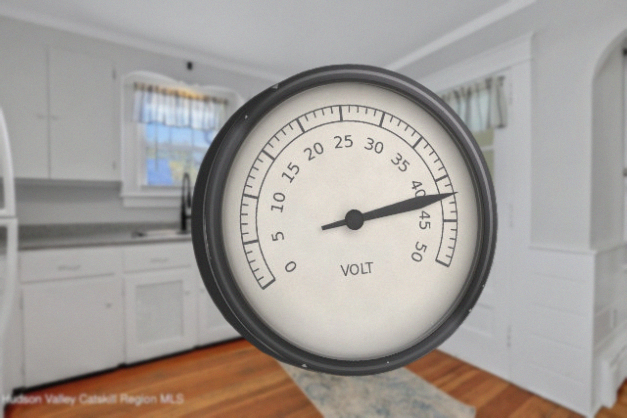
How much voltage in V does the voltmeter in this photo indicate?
42 V
